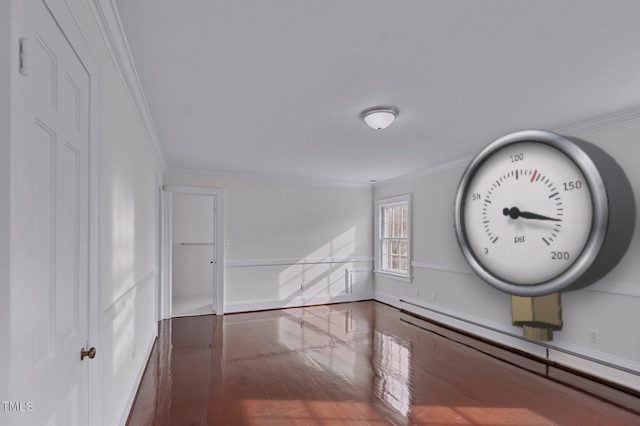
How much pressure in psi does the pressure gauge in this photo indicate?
175 psi
